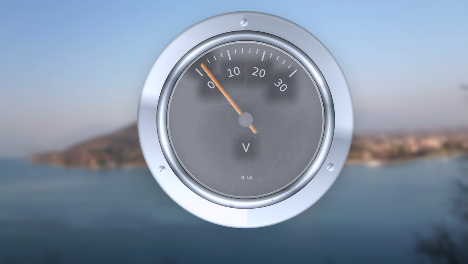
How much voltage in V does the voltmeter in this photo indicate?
2 V
